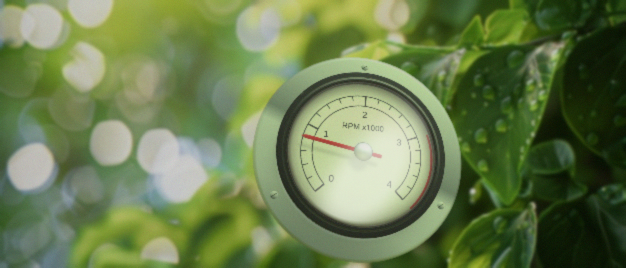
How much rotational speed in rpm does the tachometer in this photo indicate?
800 rpm
